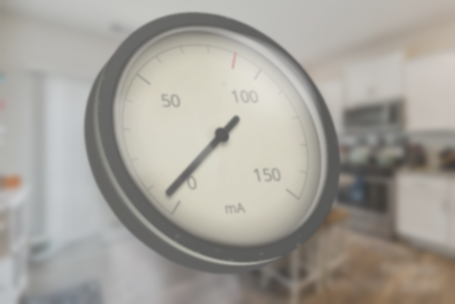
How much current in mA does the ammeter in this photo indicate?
5 mA
